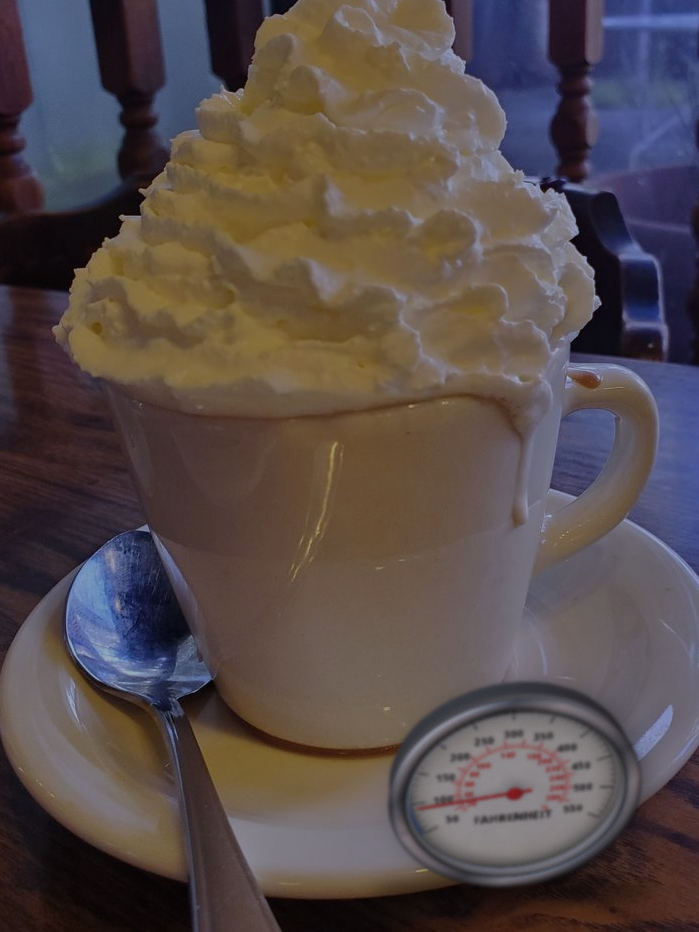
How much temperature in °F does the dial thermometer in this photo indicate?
100 °F
